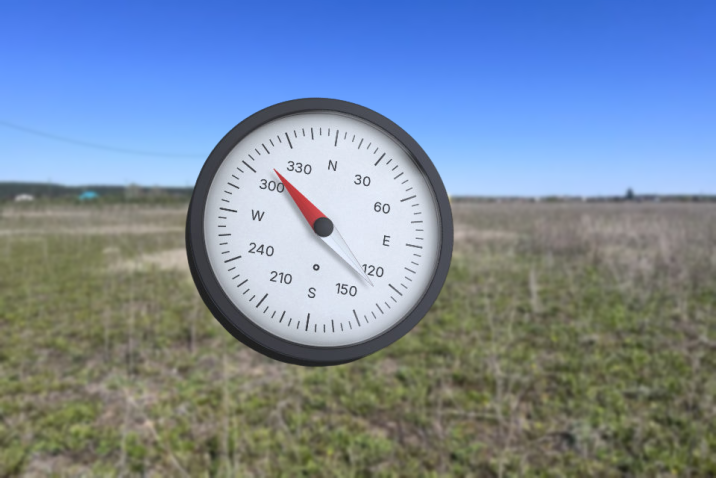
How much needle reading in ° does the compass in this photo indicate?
310 °
